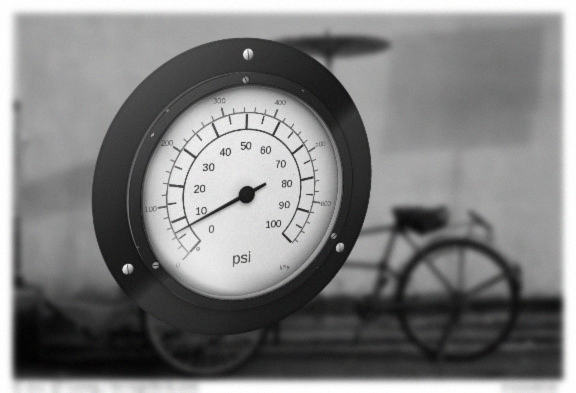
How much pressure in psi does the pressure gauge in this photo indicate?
7.5 psi
